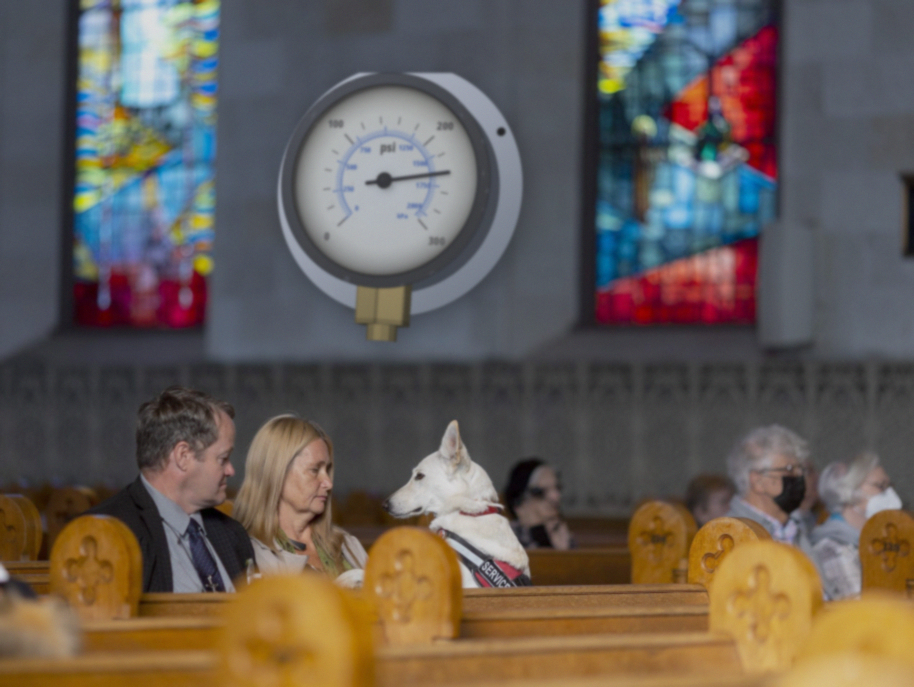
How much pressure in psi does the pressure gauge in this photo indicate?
240 psi
